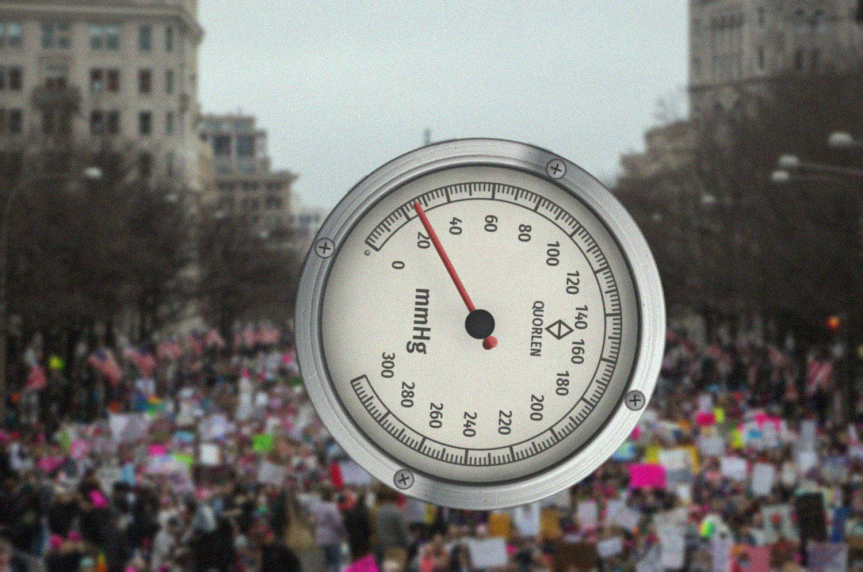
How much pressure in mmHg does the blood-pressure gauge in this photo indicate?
26 mmHg
